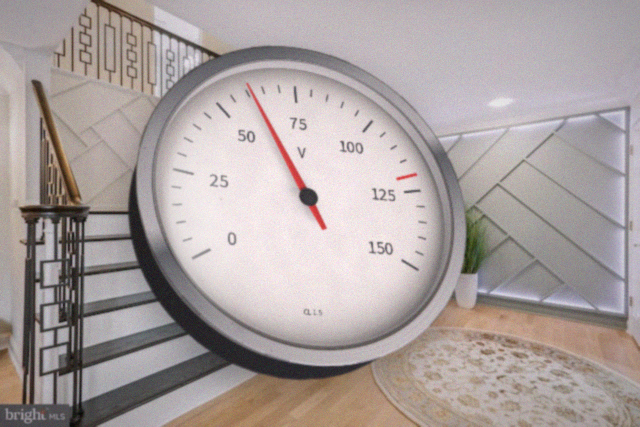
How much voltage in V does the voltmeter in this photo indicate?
60 V
